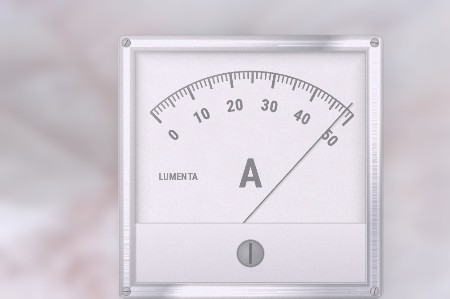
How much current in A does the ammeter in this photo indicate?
48 A
